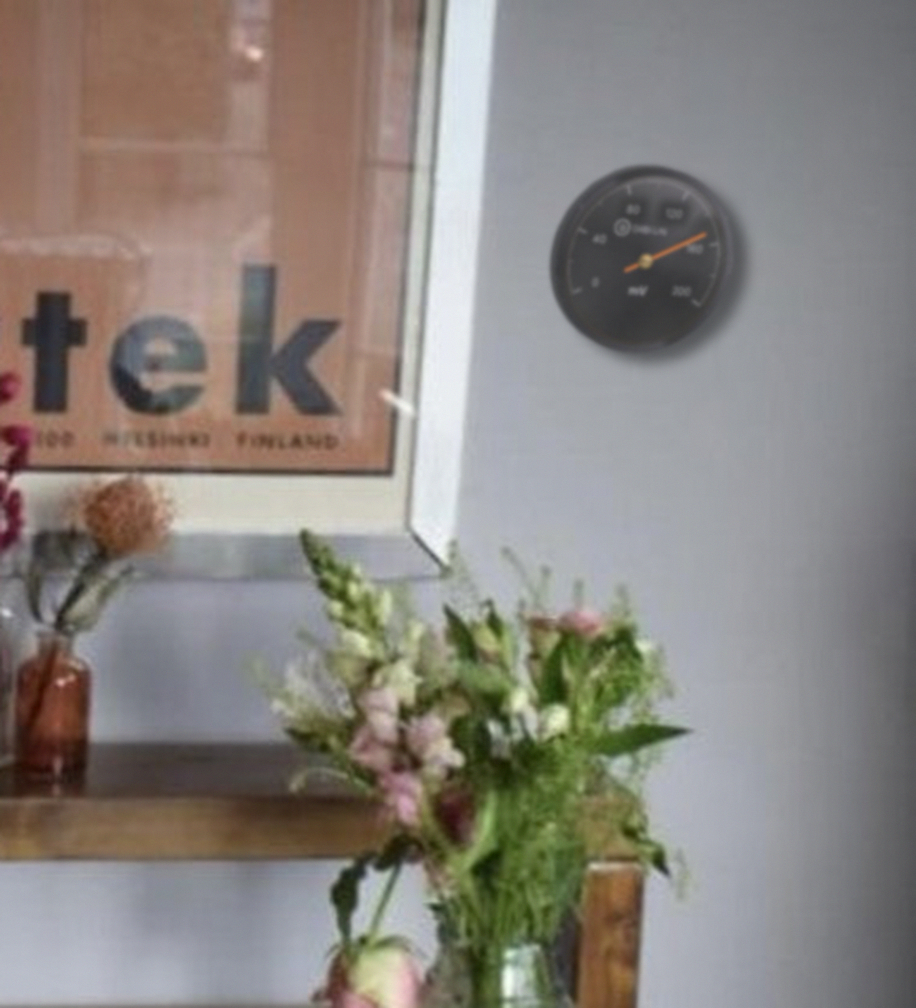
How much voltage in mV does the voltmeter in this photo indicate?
150 mV
